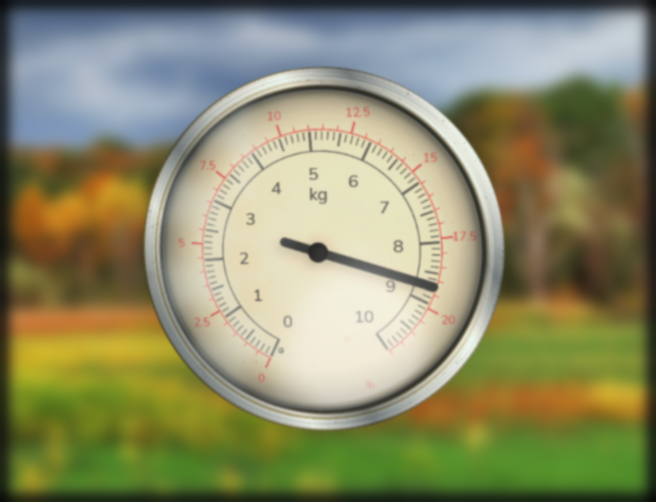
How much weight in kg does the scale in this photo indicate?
8.7 kg
